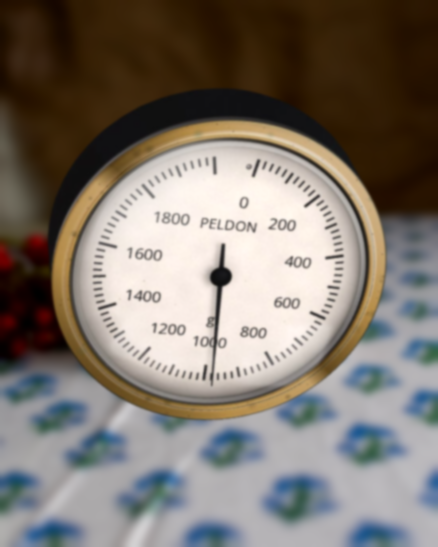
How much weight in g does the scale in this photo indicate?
980 g
